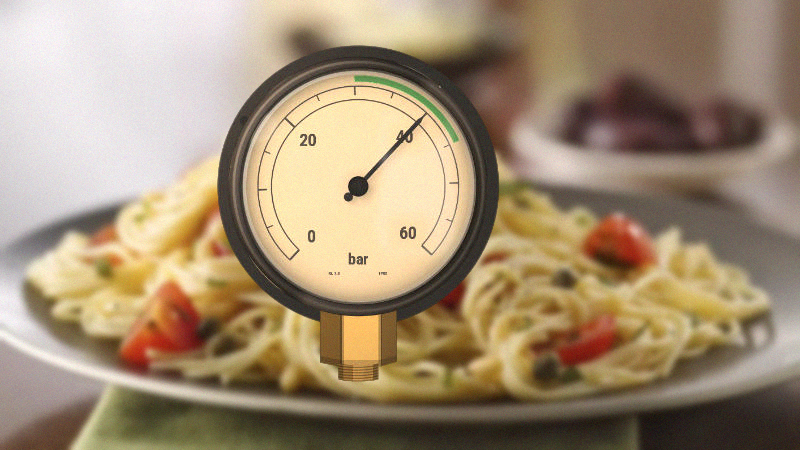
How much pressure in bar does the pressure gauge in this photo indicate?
40 bar
